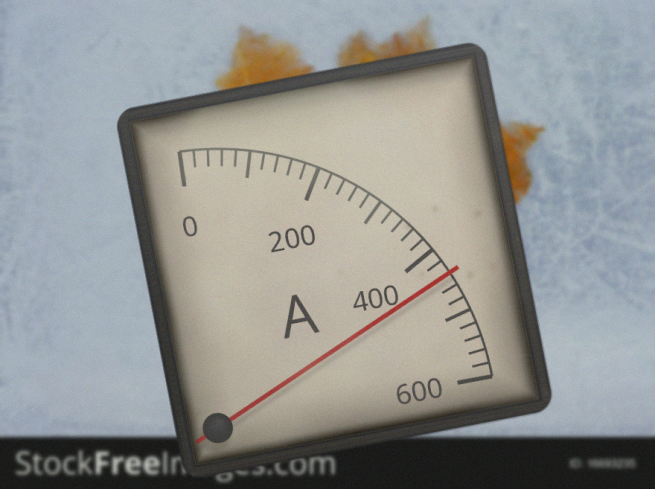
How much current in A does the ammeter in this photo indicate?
440 A
